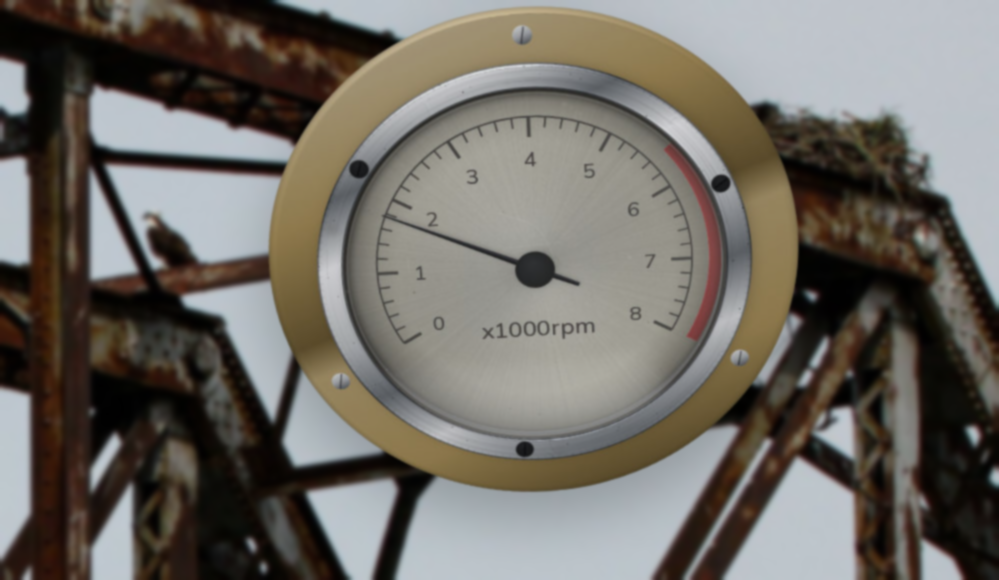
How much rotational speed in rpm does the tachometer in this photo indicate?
1800 rpm
